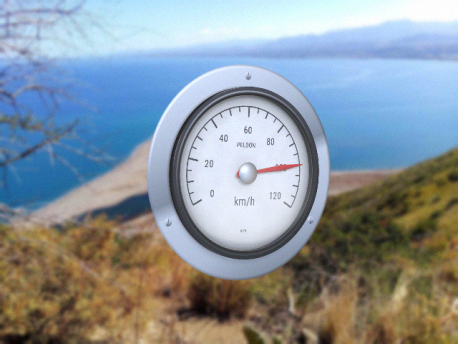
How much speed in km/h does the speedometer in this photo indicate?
100 km/h
